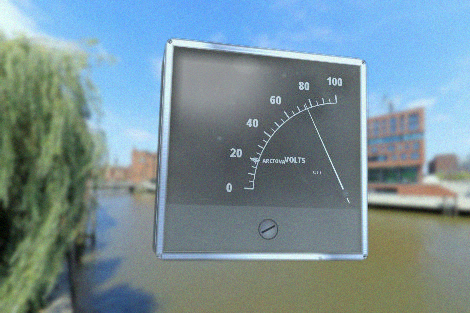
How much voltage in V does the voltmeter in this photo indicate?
75 V
